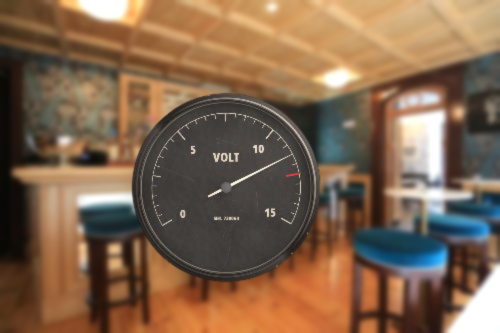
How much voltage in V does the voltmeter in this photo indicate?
11.5 V
